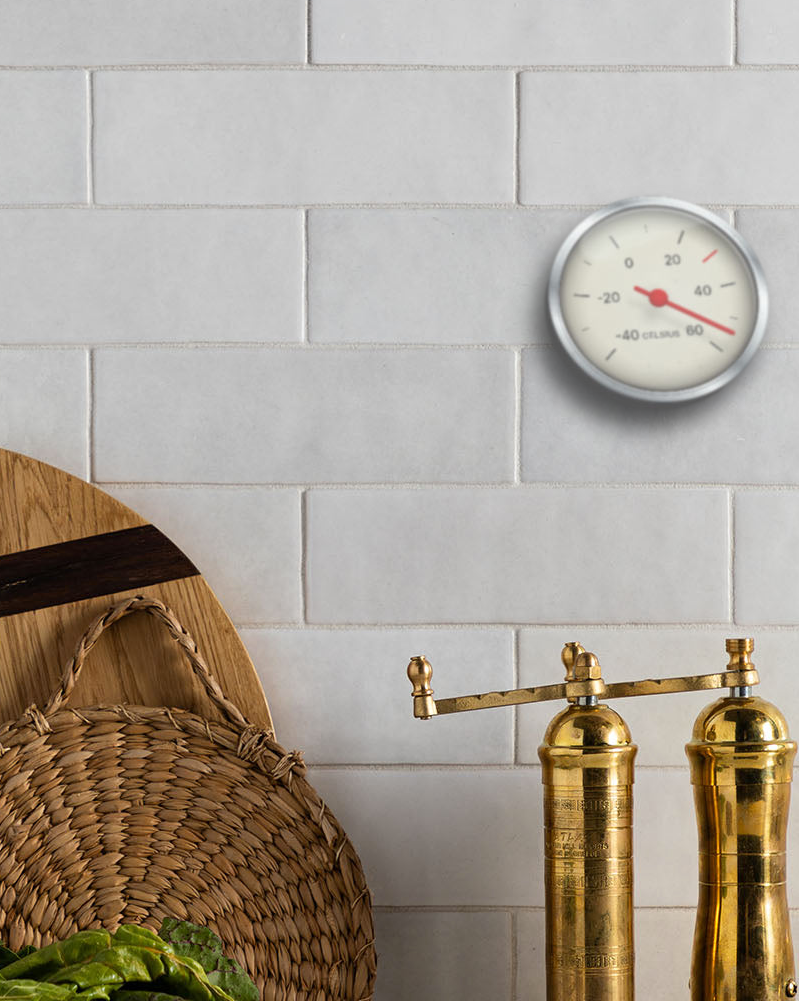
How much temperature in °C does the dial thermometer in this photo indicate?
55 °C
